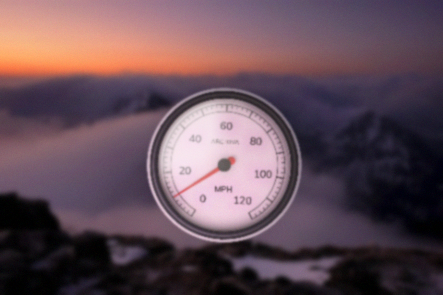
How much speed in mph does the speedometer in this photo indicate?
10 mph
